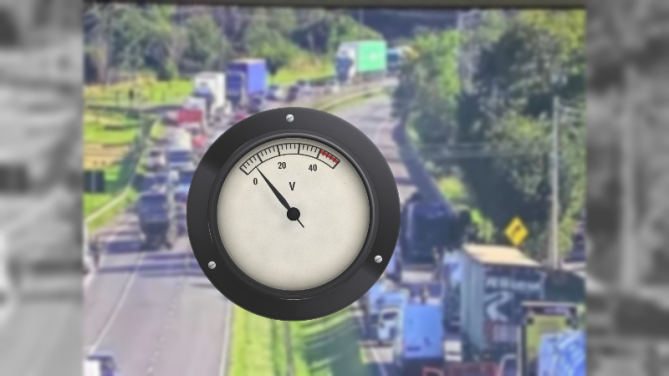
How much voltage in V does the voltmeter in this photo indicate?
6 V
